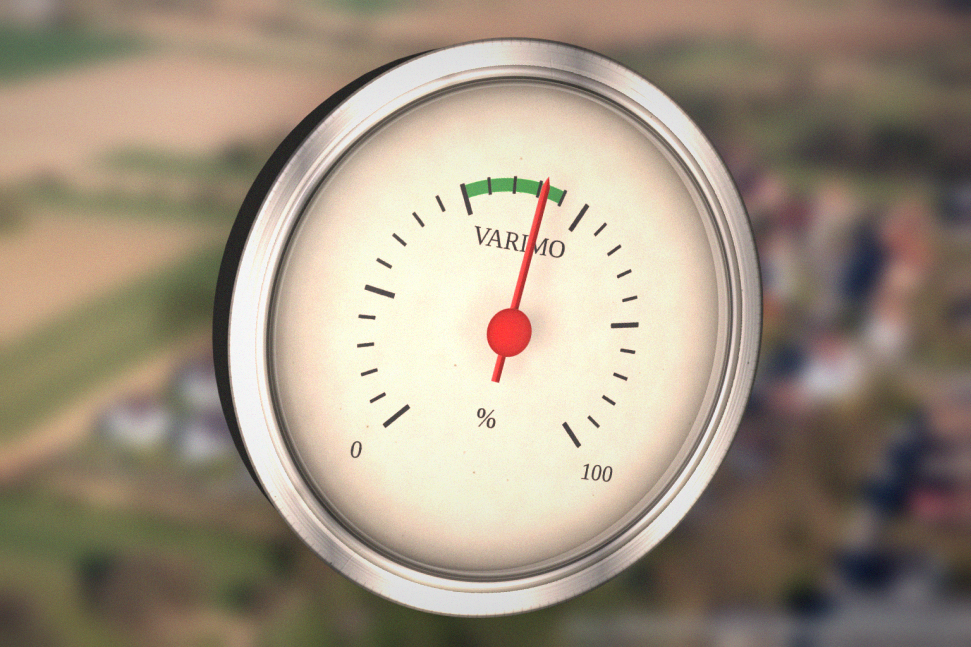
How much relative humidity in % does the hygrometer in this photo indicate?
52 %
